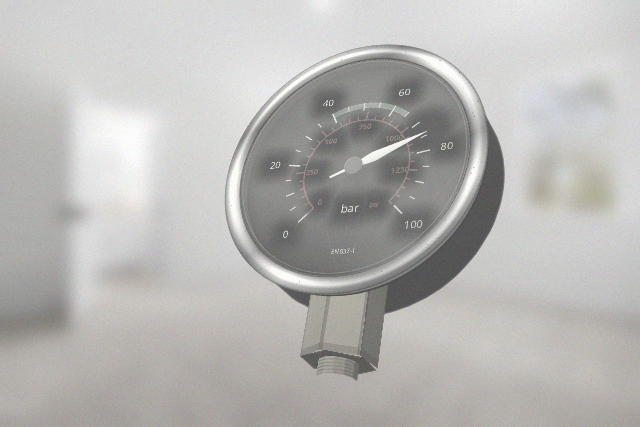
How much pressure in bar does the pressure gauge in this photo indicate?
75 bar
